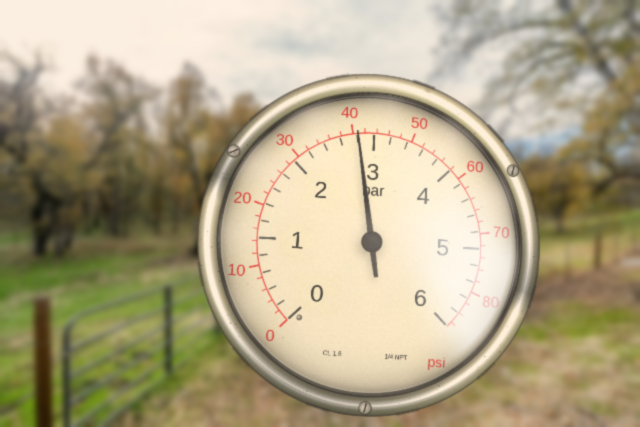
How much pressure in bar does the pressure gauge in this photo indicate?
2.8 bar
